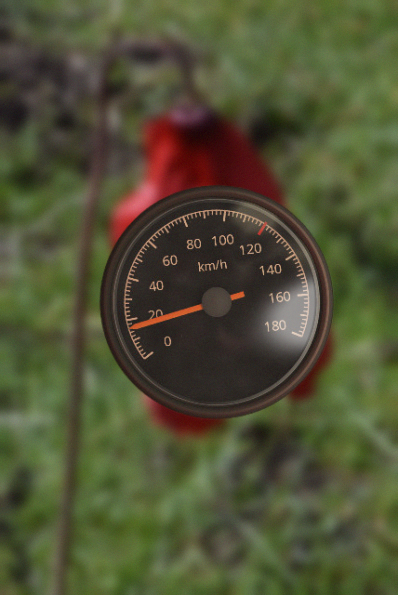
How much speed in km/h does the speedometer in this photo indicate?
16 km/h
